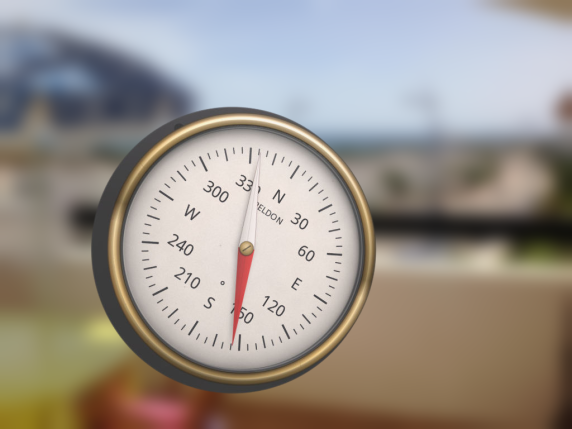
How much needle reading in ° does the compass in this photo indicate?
155 °
